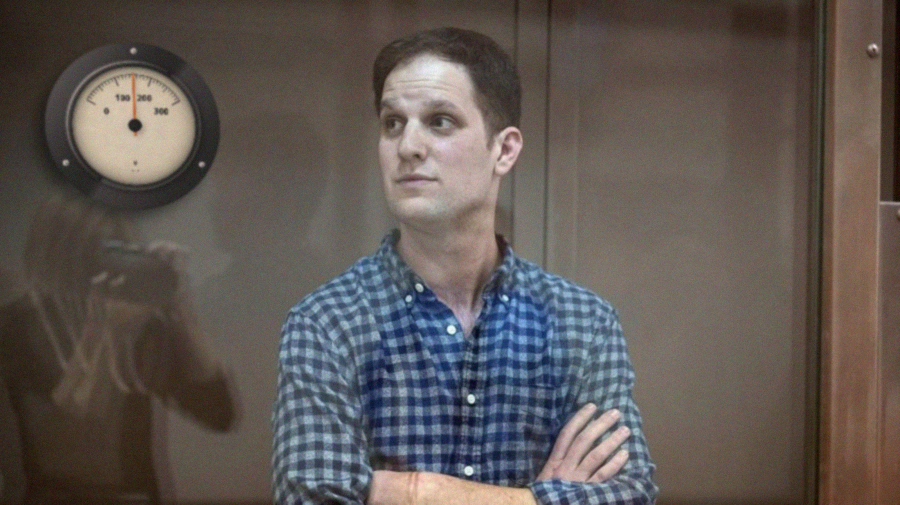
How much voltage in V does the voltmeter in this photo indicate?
150 V
